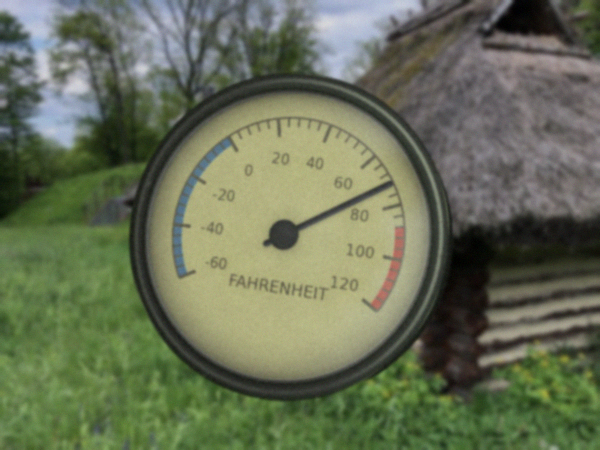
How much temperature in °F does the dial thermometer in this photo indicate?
72 °F
